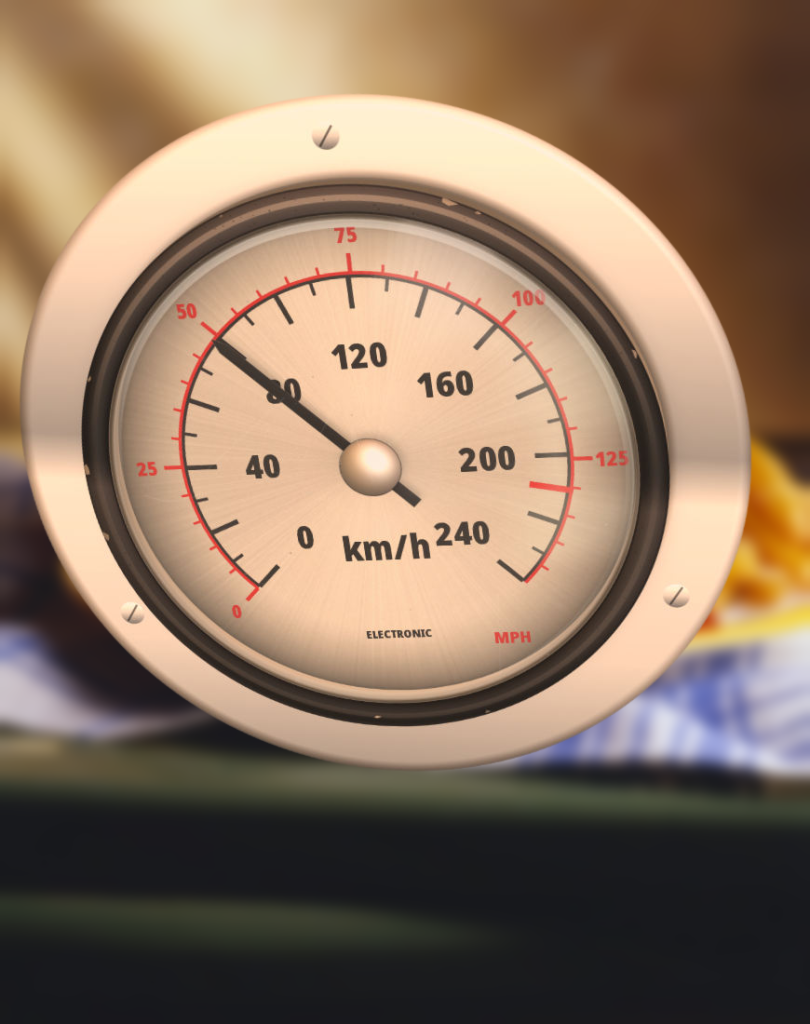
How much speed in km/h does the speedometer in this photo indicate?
80 km/h
